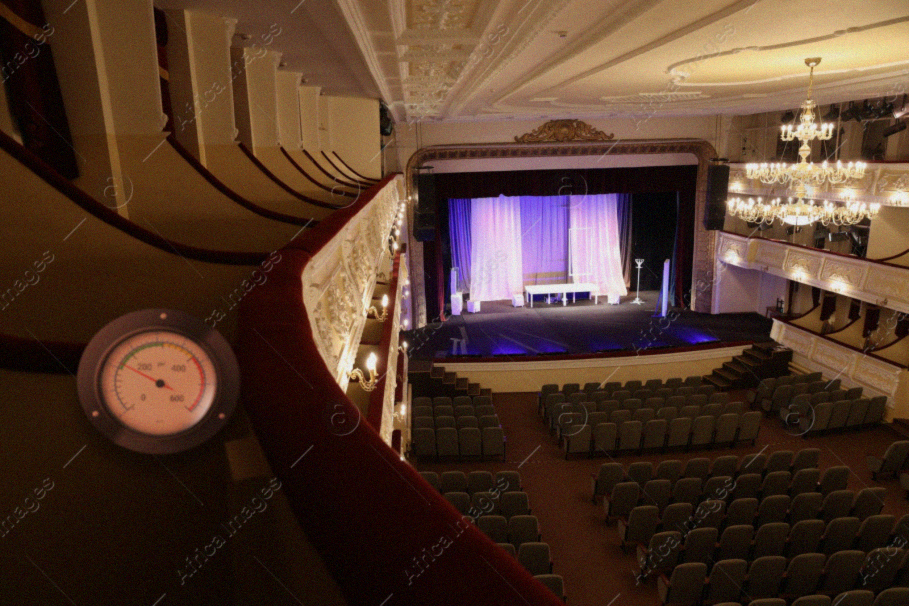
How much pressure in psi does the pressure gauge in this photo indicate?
160 psi
